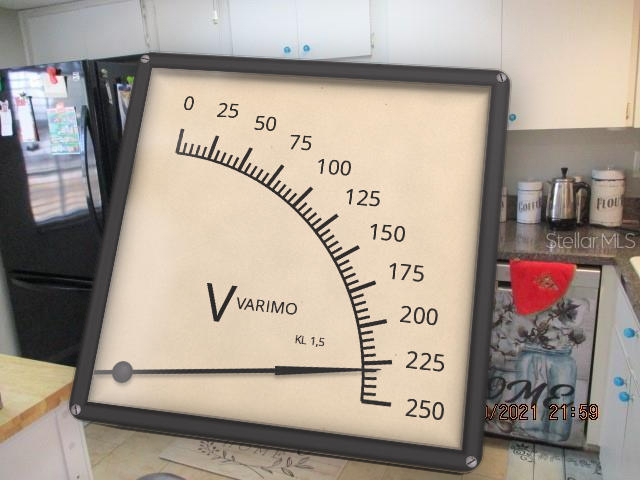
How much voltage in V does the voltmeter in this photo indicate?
230 V
